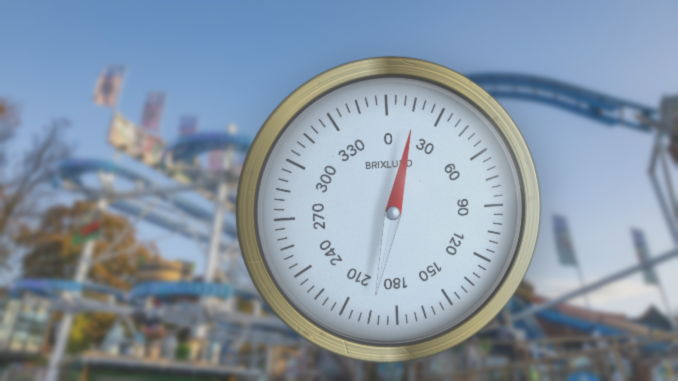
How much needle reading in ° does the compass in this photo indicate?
15 °
